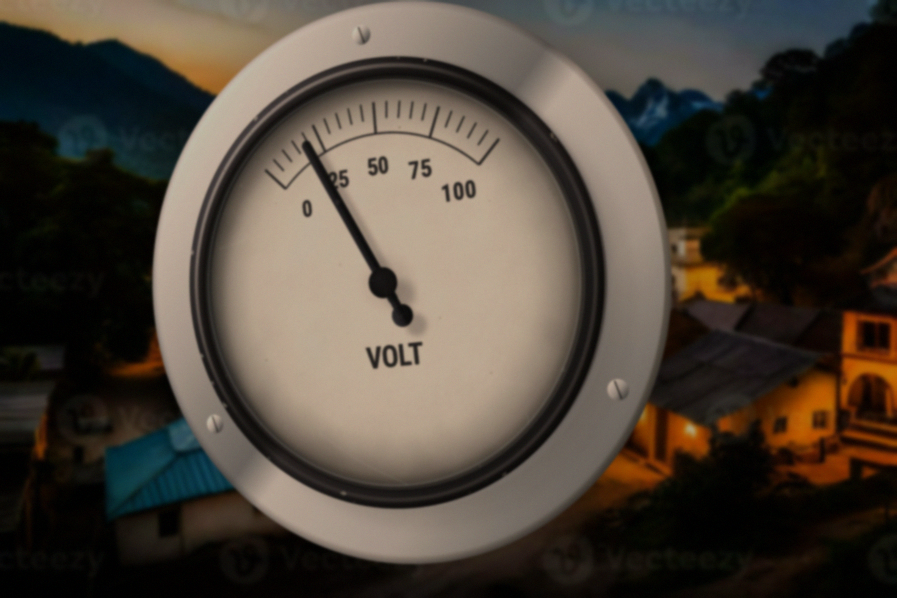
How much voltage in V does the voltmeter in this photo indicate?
20 V
